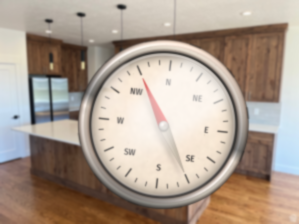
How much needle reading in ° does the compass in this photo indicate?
330 °
